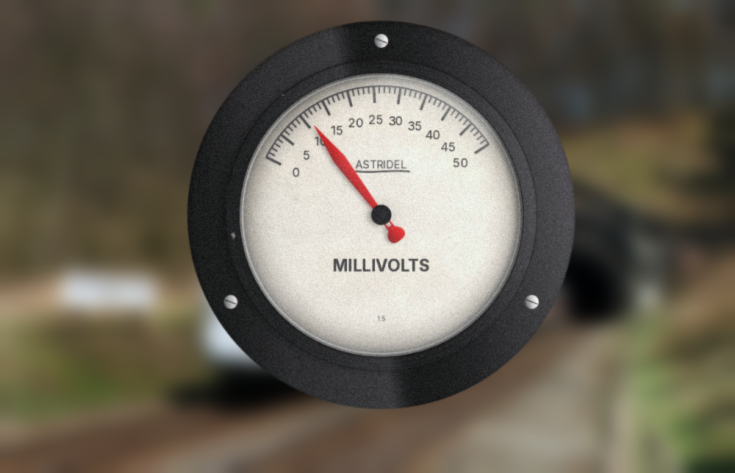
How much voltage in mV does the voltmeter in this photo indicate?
11 mV
